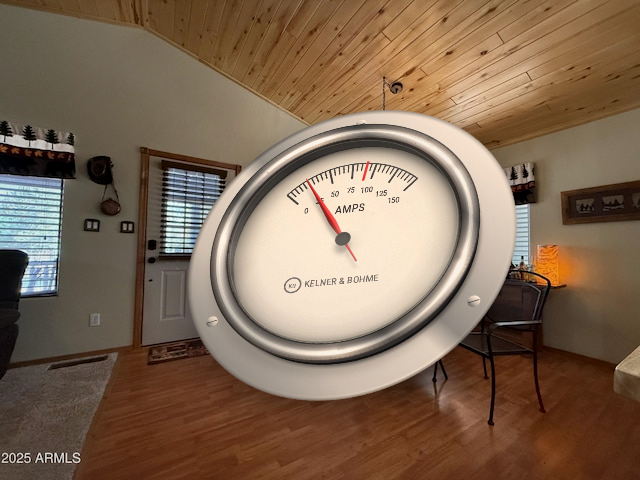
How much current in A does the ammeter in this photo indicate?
25 A
